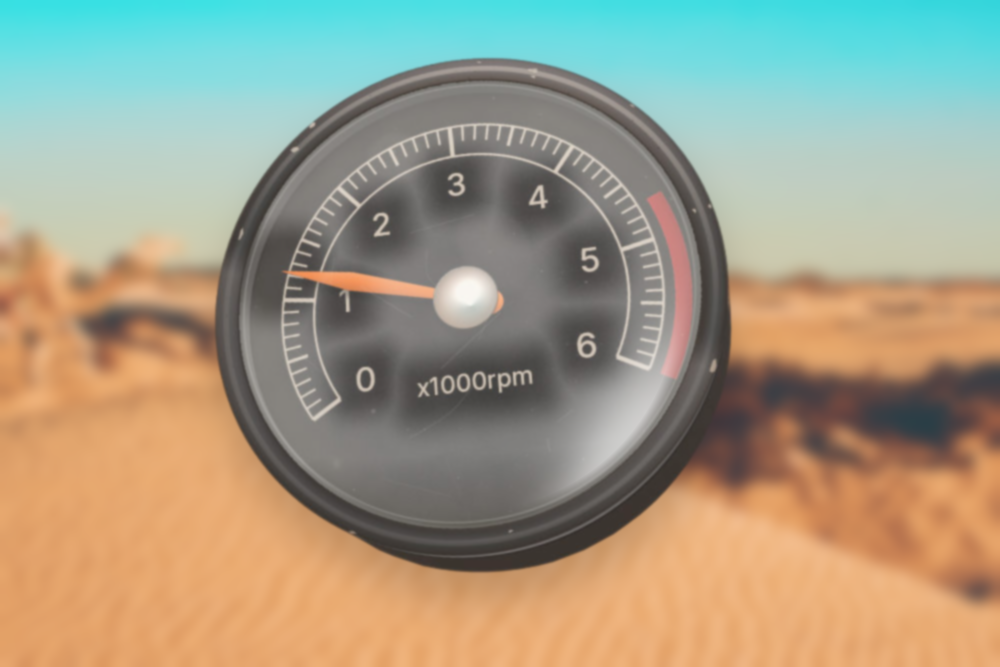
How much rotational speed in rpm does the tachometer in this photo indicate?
1200 rpm
